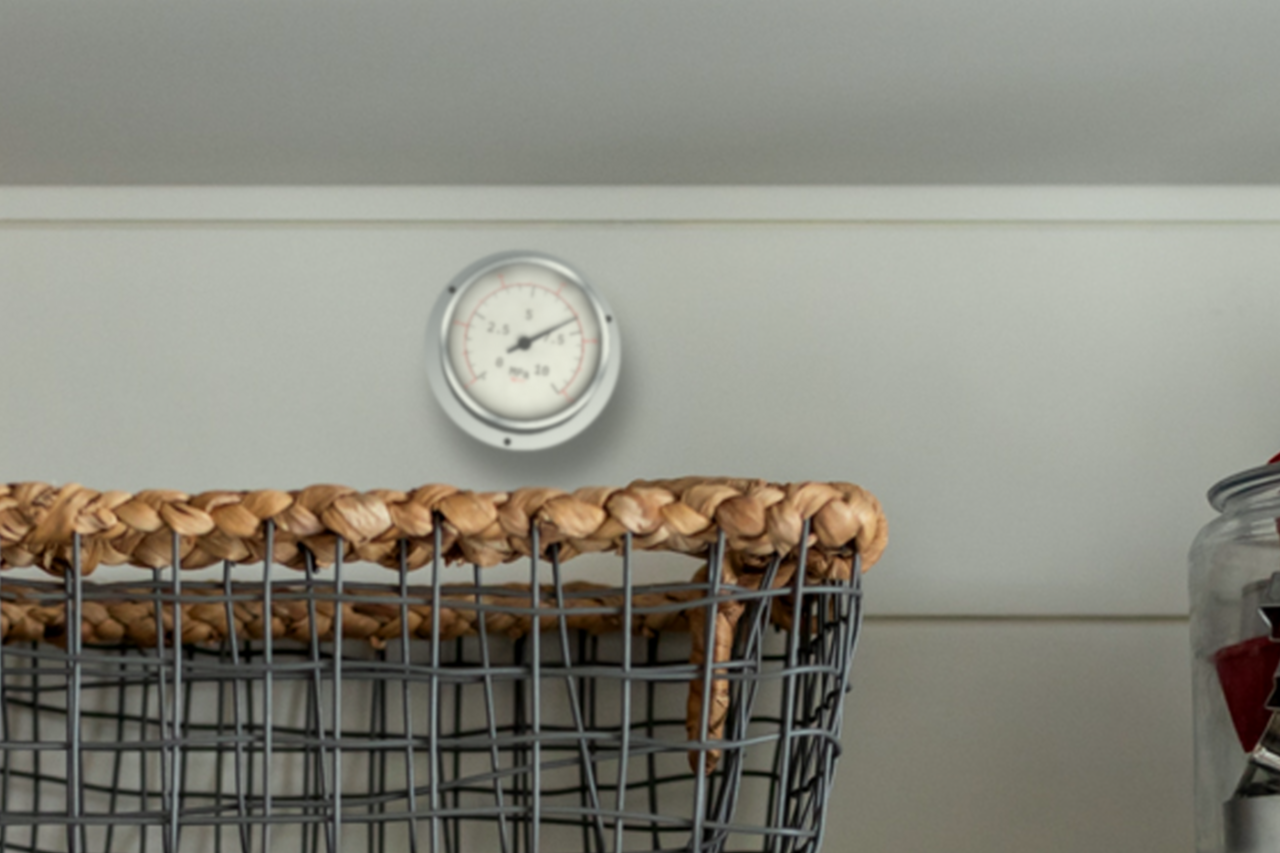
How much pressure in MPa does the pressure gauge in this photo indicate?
7 MPa
